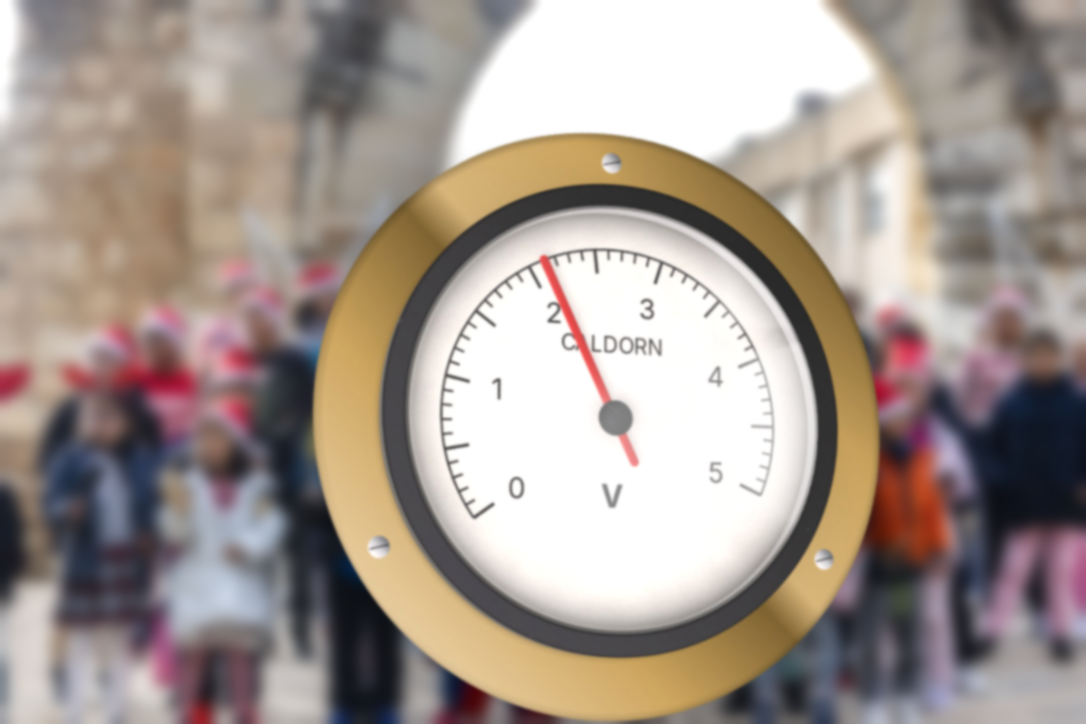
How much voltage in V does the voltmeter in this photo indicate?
2.1 V
